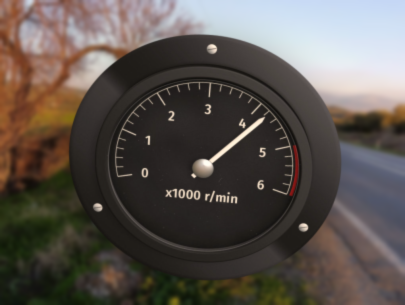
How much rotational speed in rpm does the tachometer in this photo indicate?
4200 rpm
